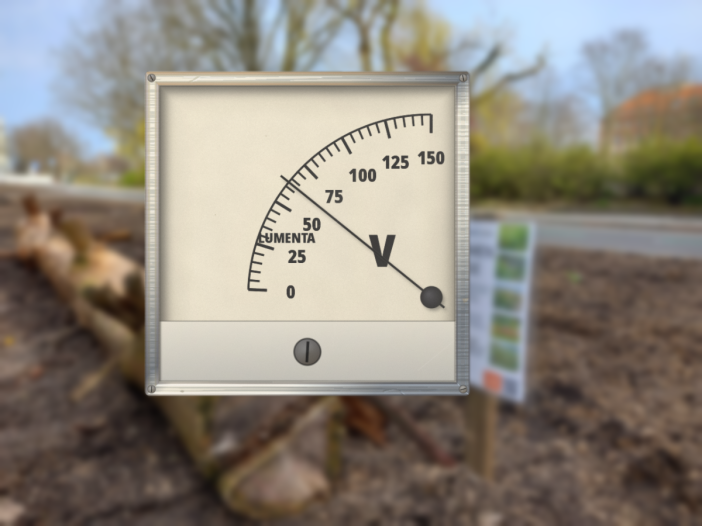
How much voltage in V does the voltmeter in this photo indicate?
62.5 V
